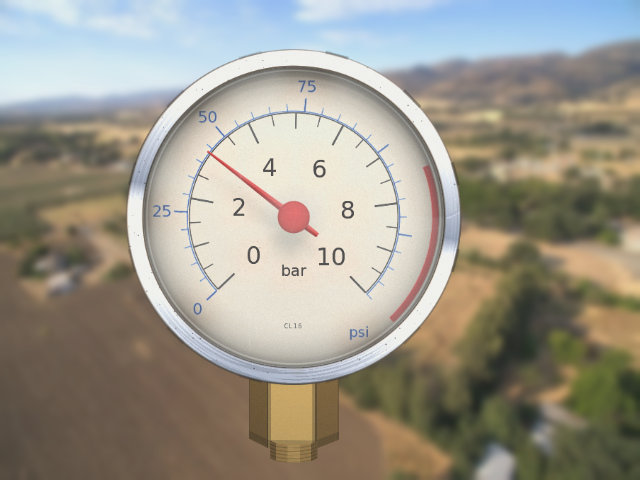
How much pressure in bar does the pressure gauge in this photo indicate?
3 bar
